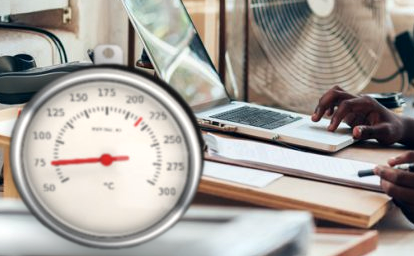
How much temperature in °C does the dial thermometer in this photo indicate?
75 °C
